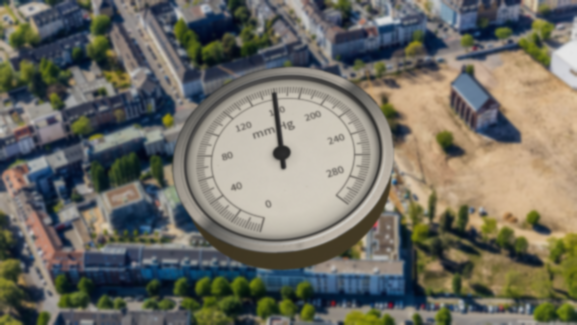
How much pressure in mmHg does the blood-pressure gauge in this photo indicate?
160 mmHg
